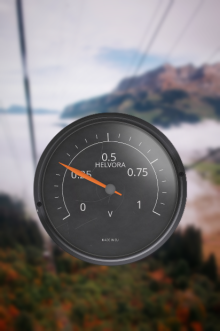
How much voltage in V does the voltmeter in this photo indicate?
0.25 V
